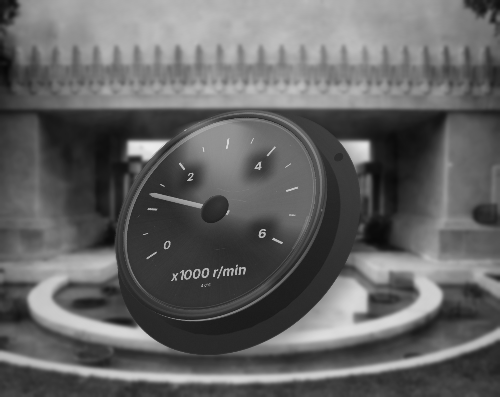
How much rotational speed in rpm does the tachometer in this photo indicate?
1250 rpm
